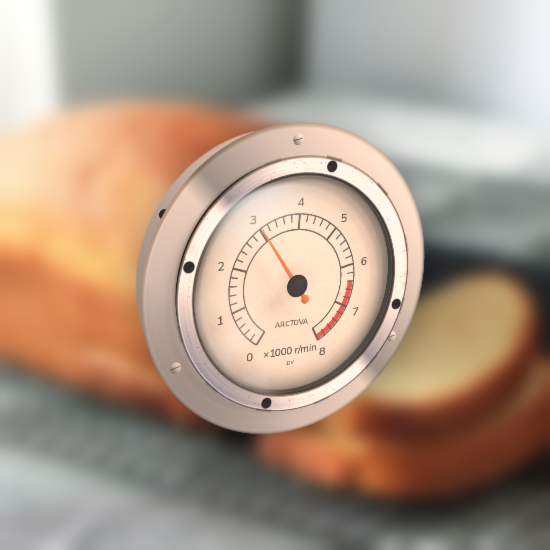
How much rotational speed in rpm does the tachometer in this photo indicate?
3000 rpm
